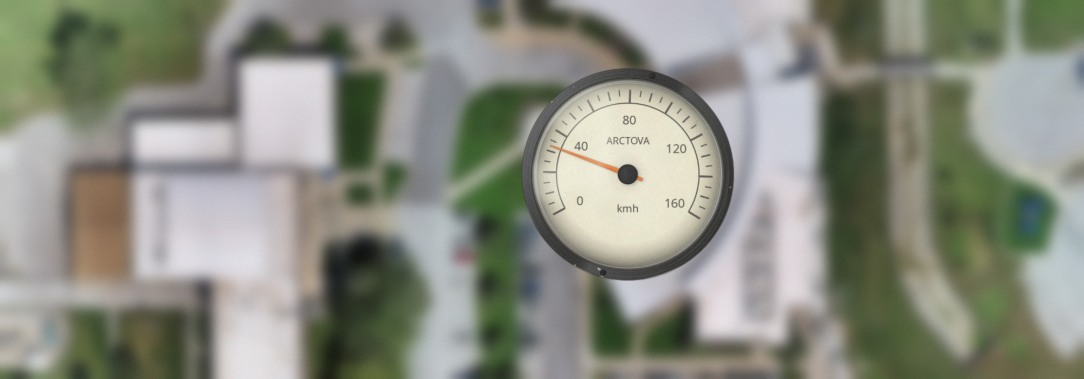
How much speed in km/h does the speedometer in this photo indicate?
32.5 km/h
